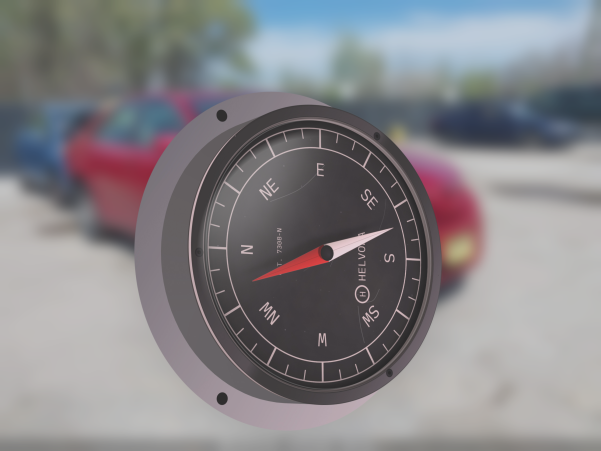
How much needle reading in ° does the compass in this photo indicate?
340 °
